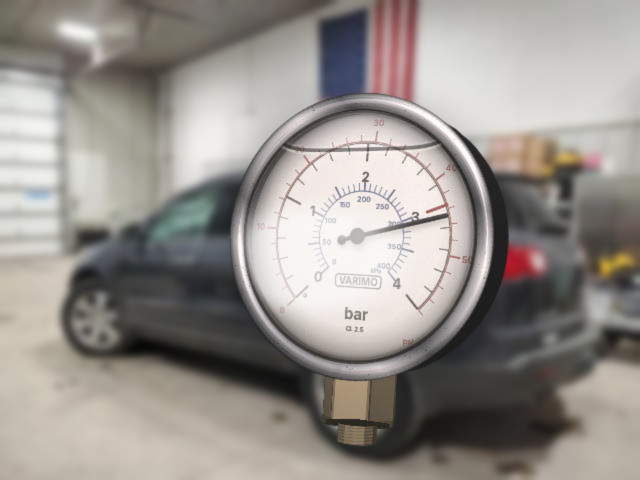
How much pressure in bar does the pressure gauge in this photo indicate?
3.1 bar
